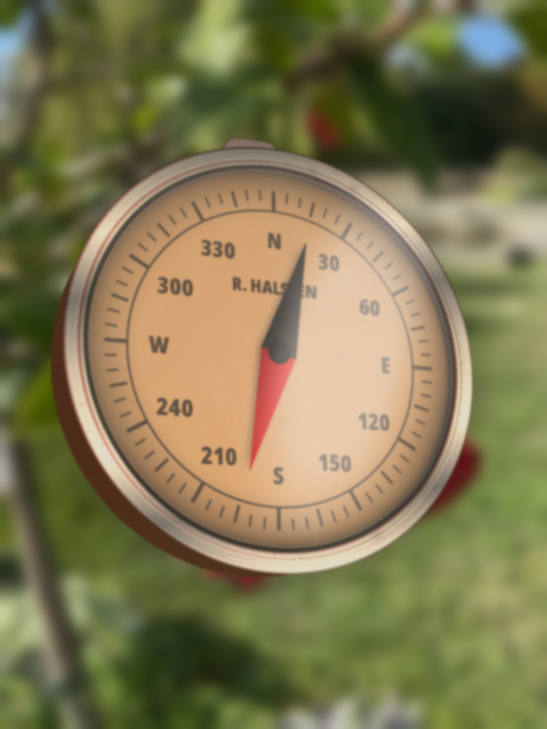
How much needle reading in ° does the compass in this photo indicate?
195 °
